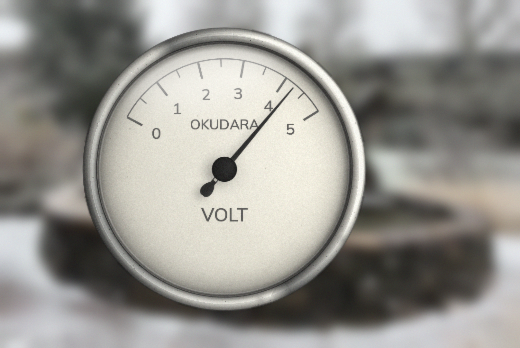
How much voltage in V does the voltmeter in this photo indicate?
4.25 V
